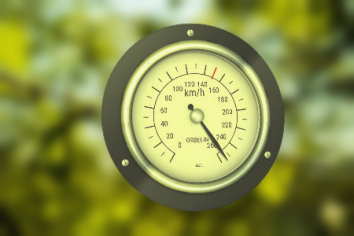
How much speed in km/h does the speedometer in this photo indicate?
255 km/h
